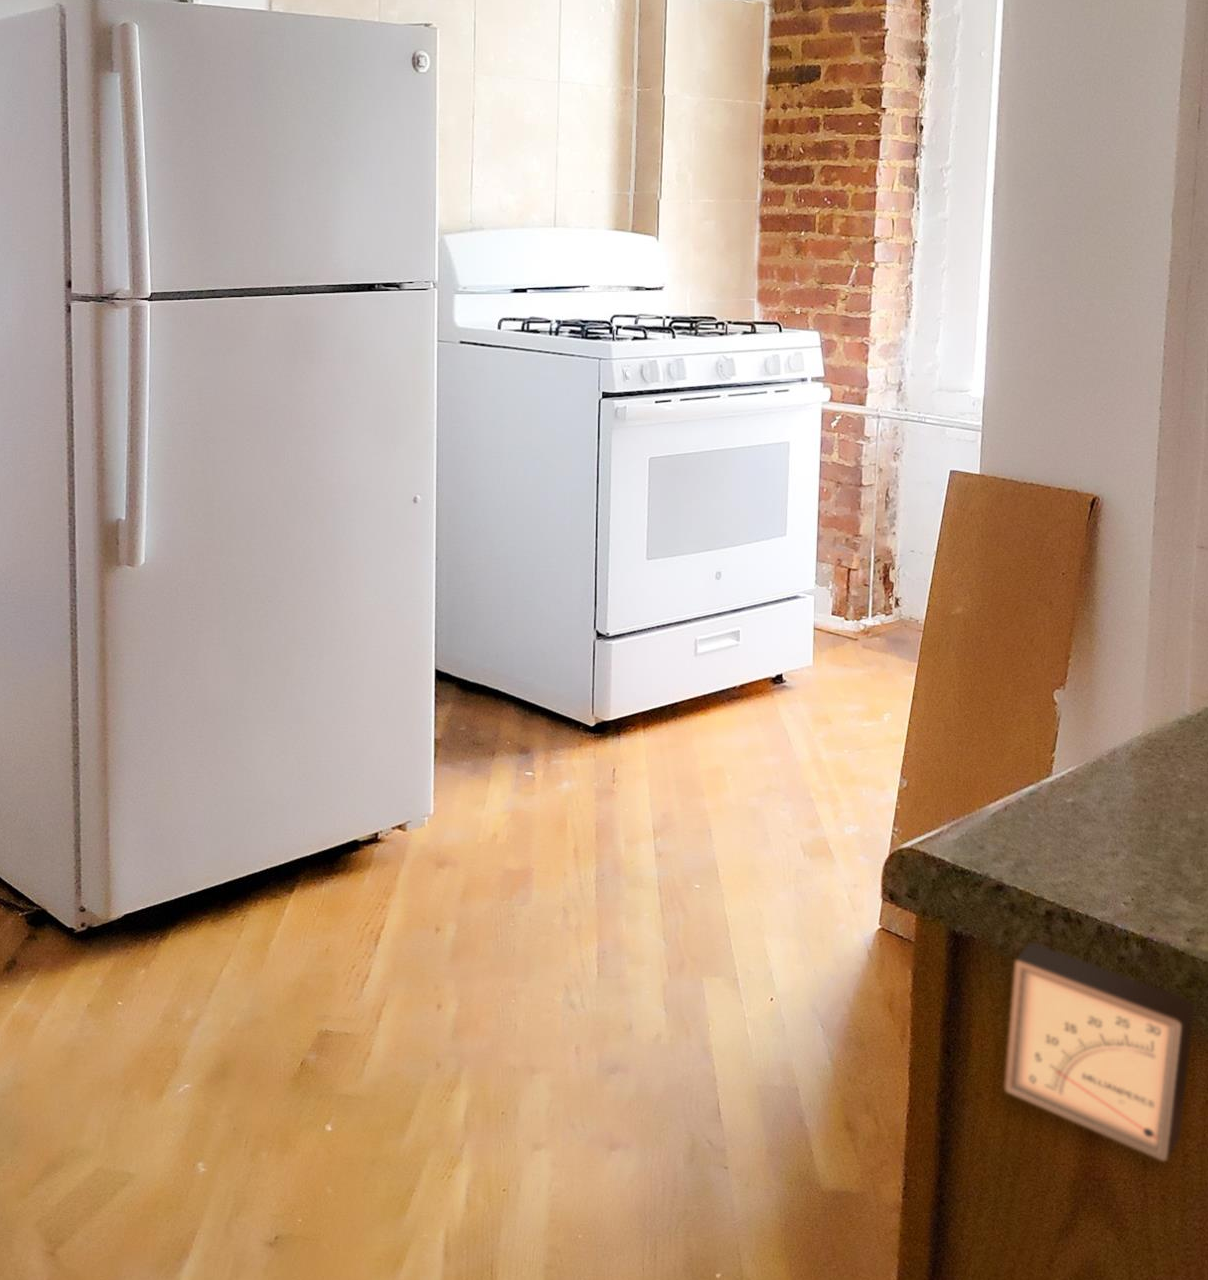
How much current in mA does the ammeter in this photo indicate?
5 mA
